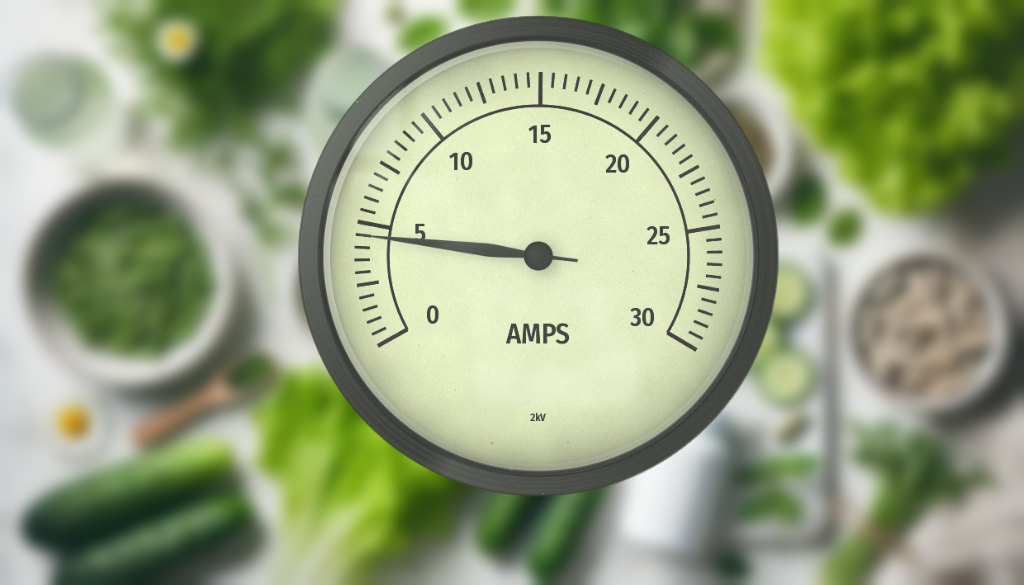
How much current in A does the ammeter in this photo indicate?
4.5 A
